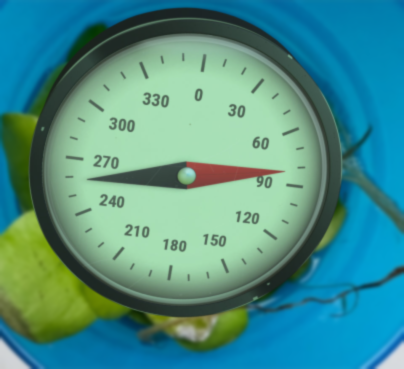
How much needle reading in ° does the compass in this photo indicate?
80 °
